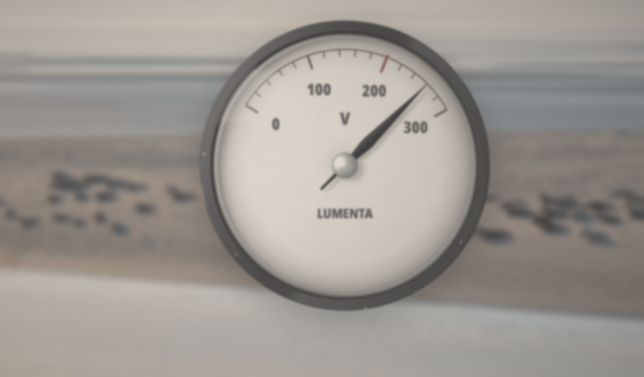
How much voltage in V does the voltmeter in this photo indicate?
260 V
